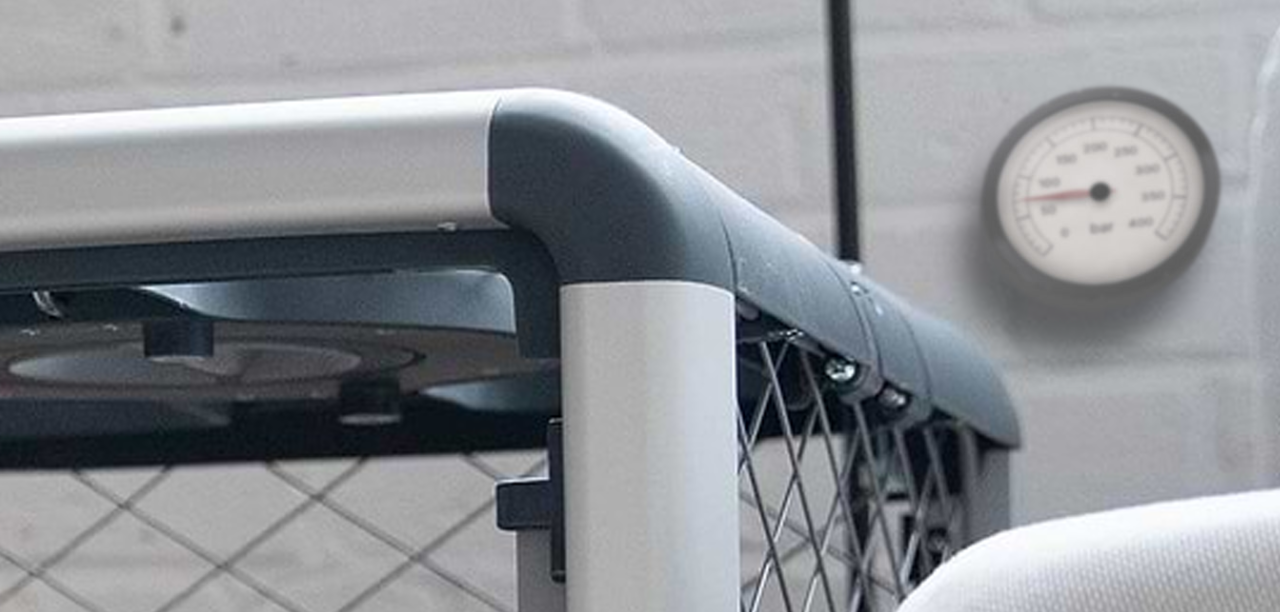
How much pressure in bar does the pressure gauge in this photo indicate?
70 bar
